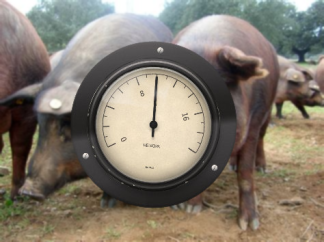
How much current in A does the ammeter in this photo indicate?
10 A
